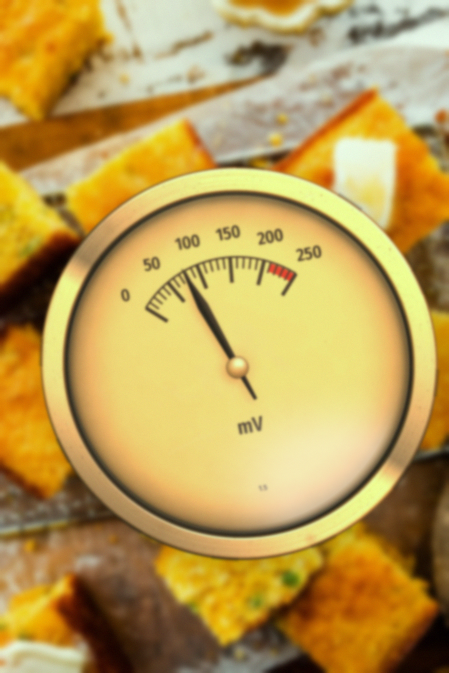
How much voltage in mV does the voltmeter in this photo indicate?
80 mV
